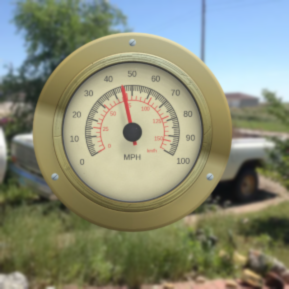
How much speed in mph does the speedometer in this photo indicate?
45 mph
